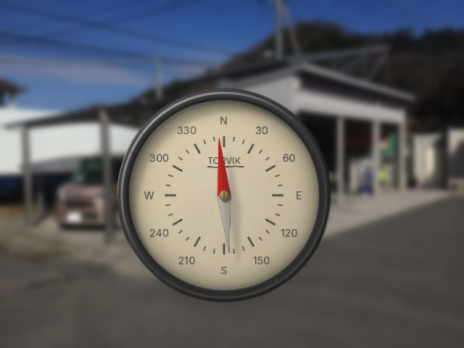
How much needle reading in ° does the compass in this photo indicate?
355 °
